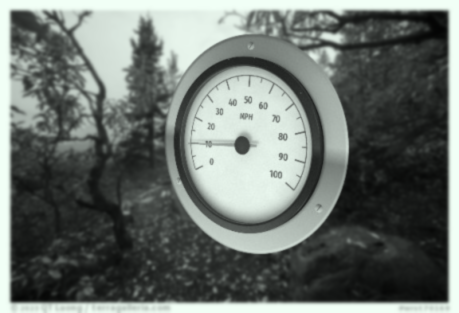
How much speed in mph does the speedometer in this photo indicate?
10 mph
